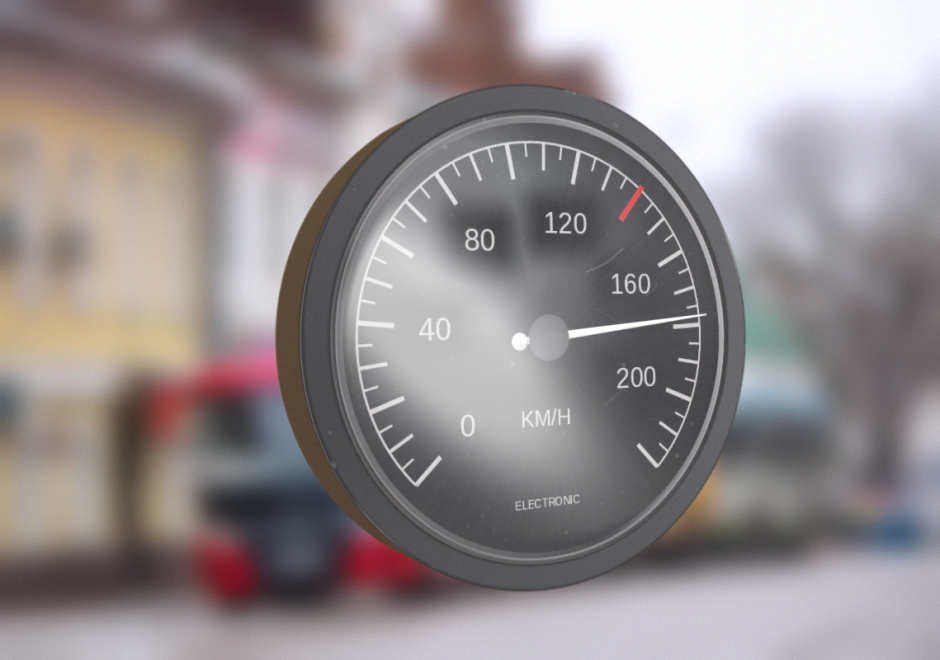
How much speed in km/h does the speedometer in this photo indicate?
177.5 km/h
